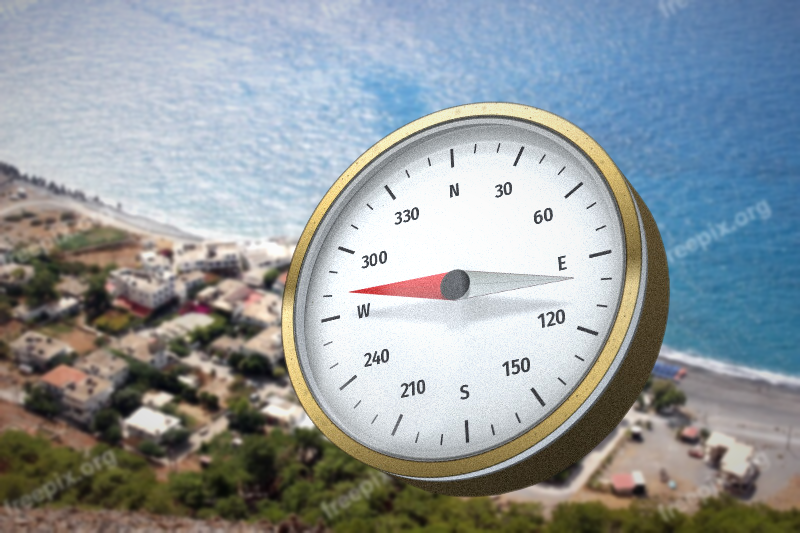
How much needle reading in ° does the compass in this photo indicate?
280 °
